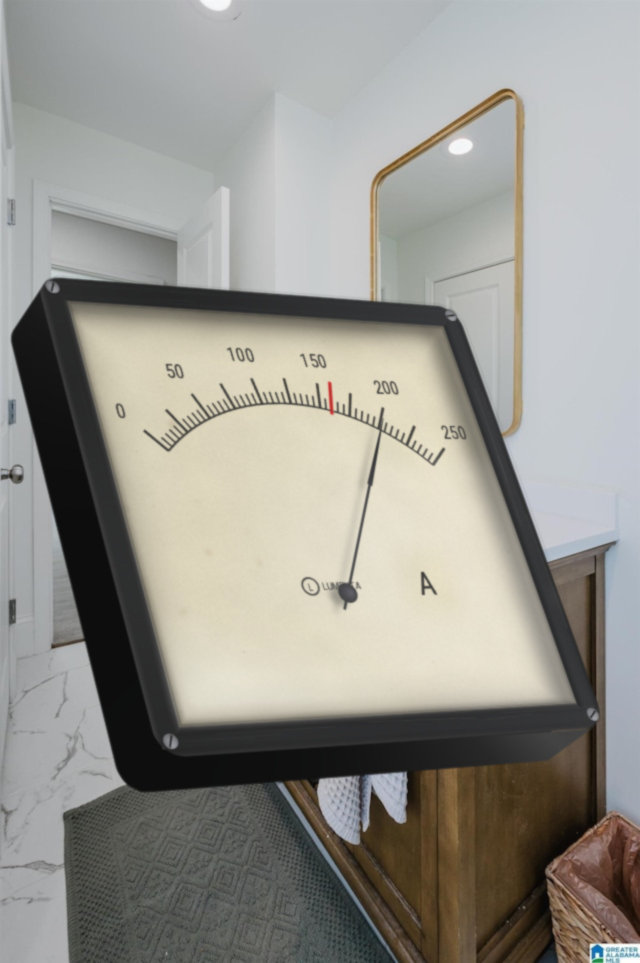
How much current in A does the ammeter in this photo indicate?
200 A
